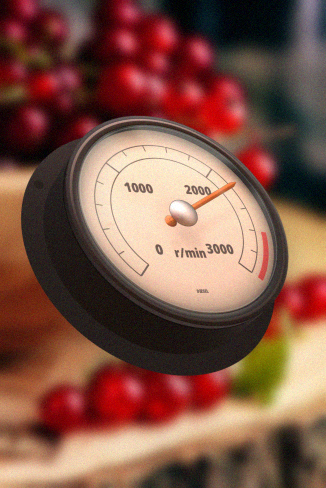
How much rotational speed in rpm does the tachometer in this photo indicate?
2200 rpm
